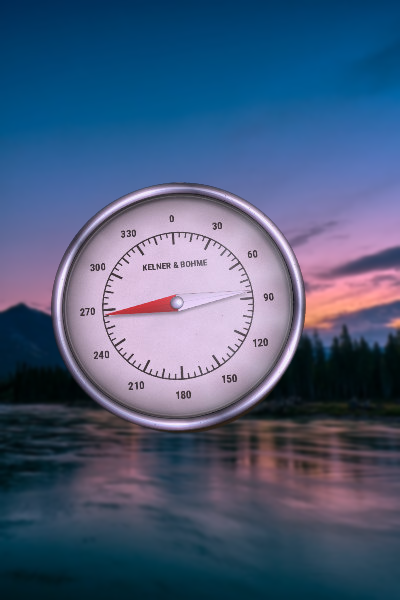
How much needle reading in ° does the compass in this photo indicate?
265 °
